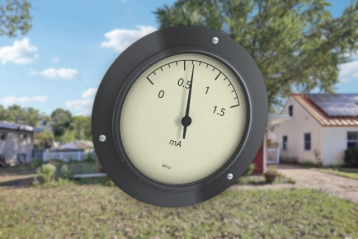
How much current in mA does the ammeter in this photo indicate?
0.6 mA
